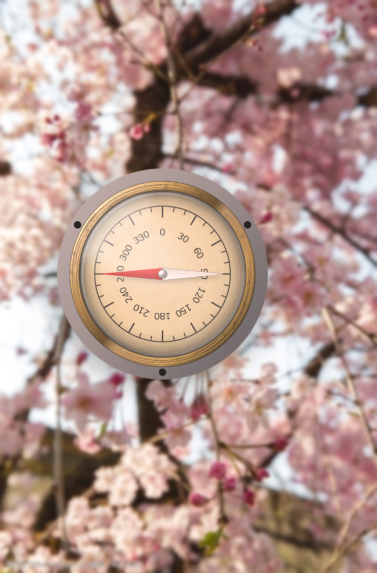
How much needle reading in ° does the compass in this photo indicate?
270 °
